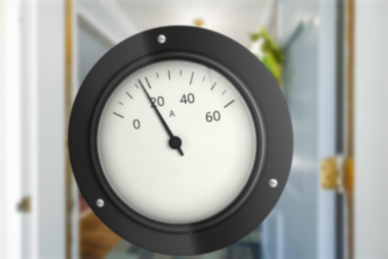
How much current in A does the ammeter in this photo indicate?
17.5 A
